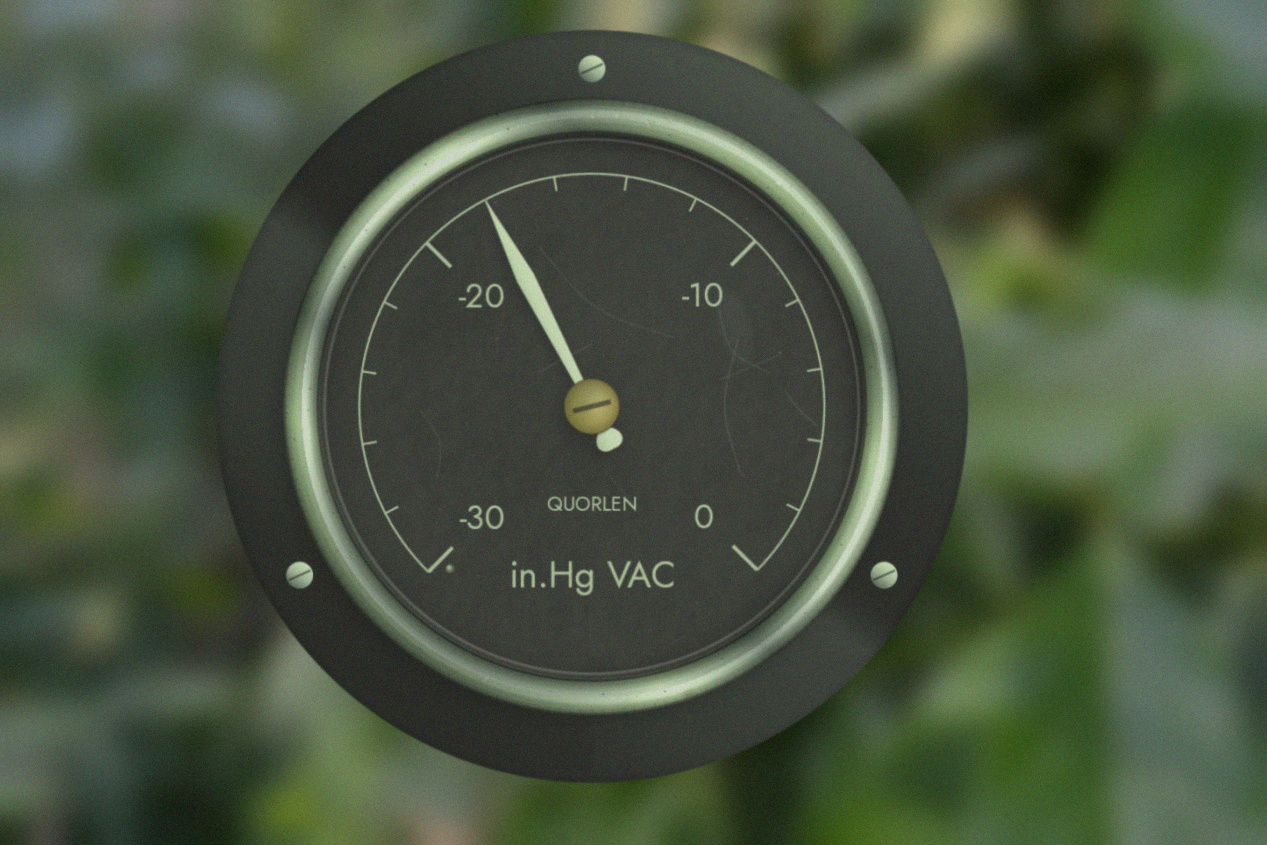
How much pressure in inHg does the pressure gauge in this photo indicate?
-18 inHg
